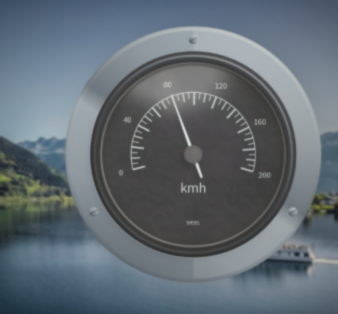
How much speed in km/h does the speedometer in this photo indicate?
80 km/h
